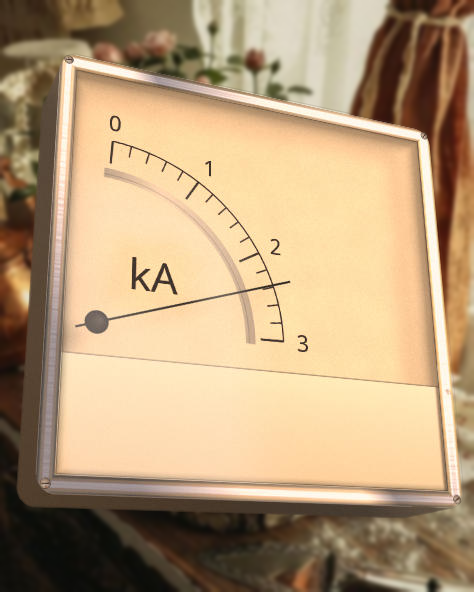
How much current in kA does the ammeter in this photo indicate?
2.4 kA
